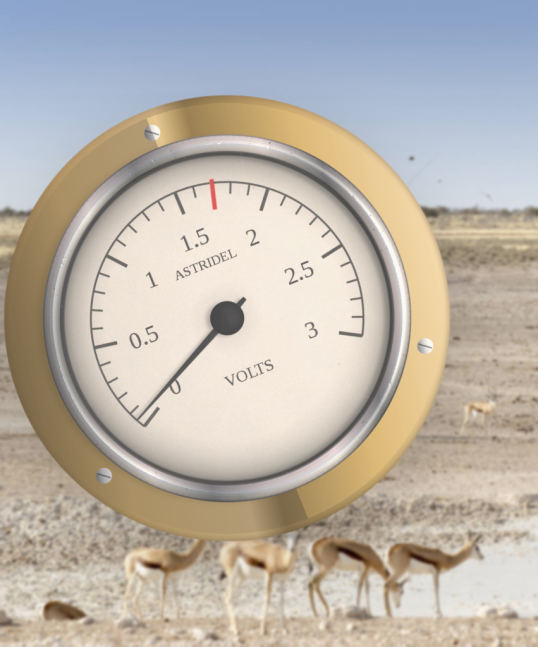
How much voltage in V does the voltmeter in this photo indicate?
0.05 V
